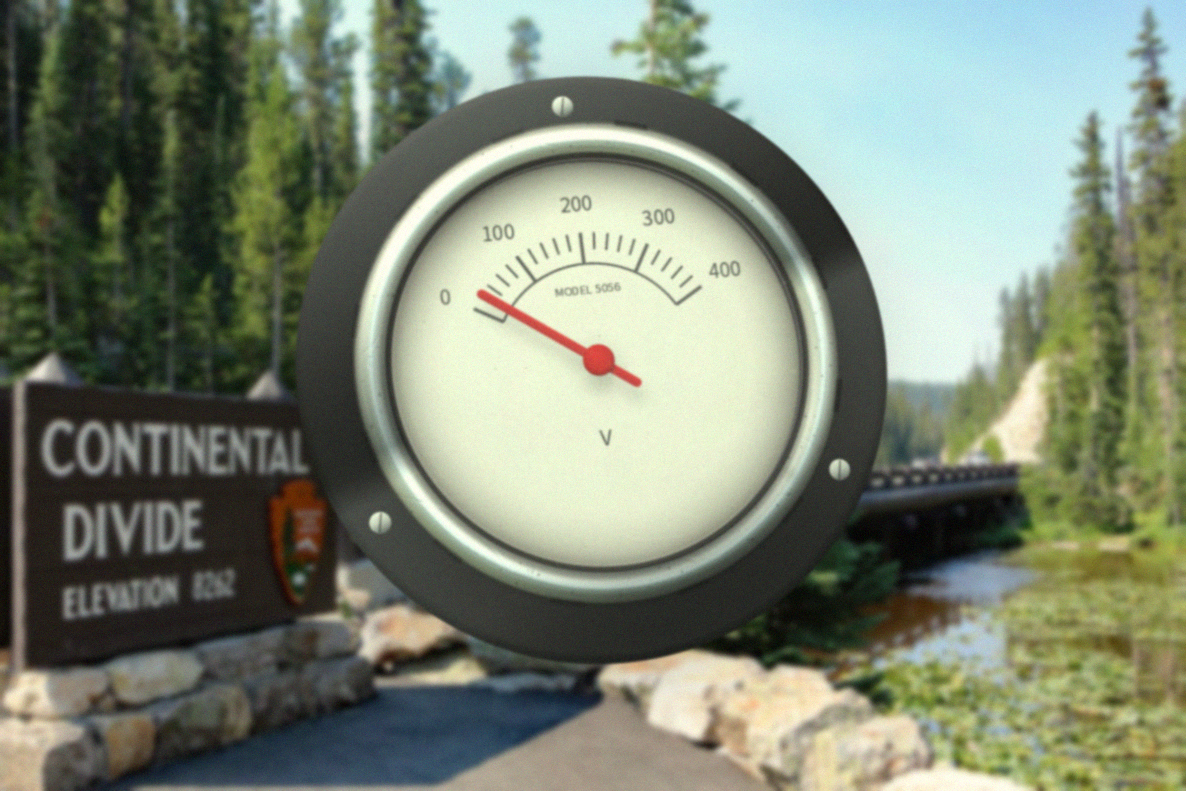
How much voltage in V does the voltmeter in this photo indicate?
20 V
